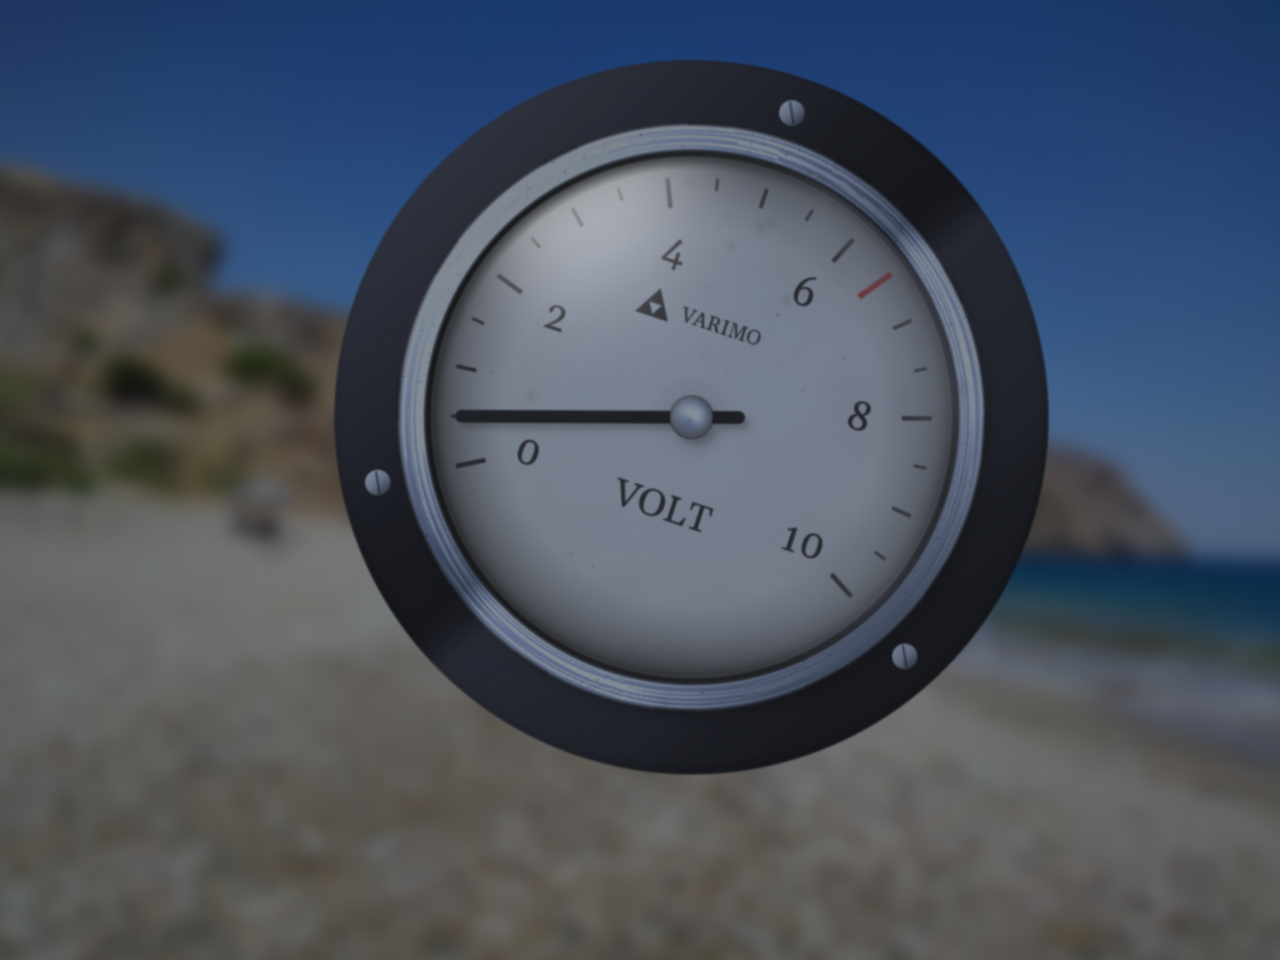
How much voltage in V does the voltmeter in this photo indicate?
0.5 V
